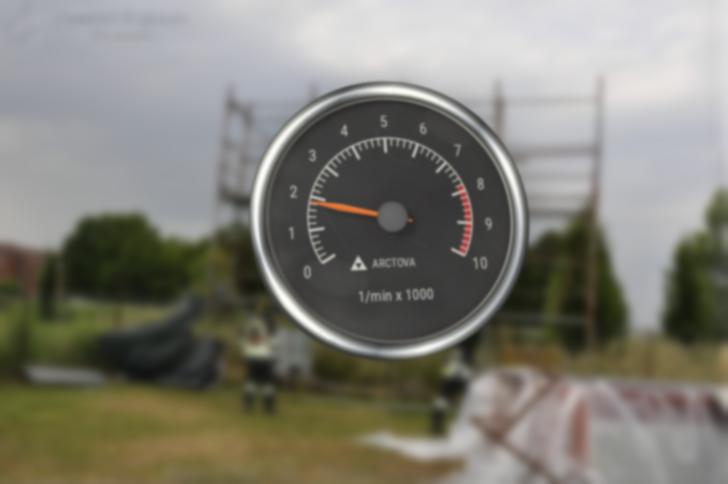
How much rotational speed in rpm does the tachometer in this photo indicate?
1800 rpm
